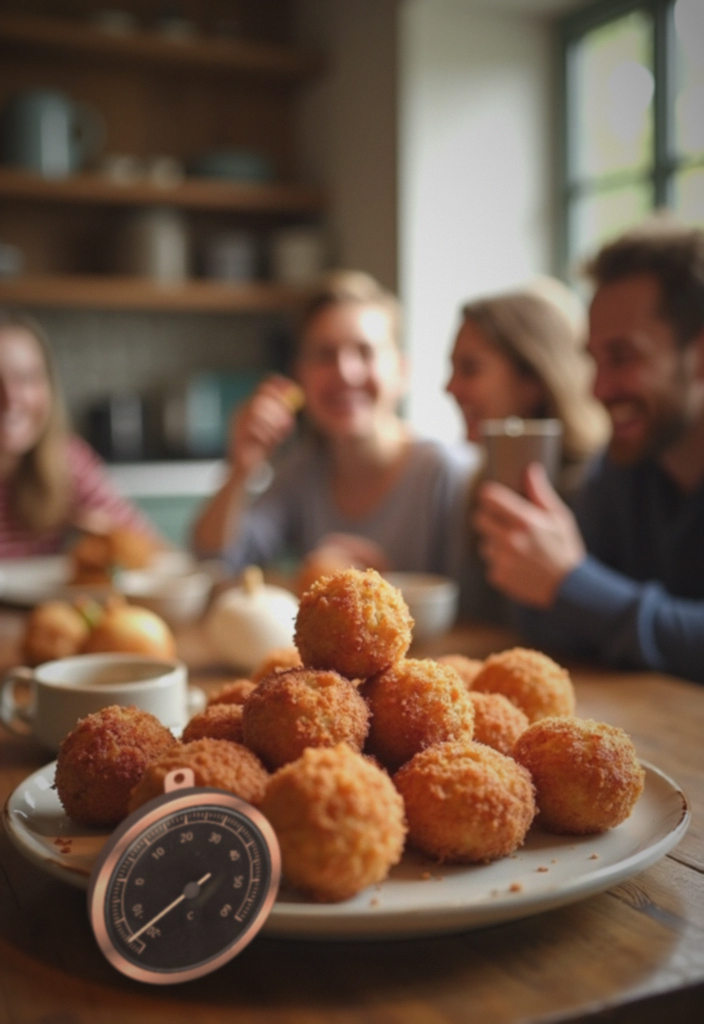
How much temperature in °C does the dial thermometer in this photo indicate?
-15 °C
